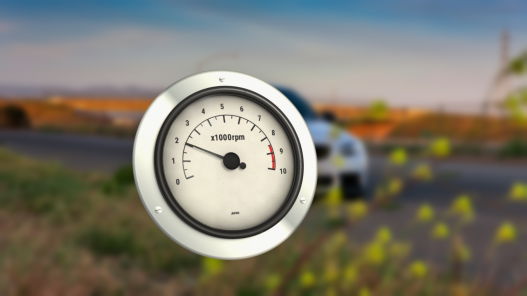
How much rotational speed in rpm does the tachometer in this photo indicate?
2000 rpm
